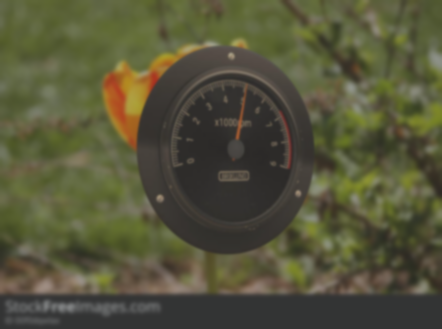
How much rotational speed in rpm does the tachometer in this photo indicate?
5000 rpm
